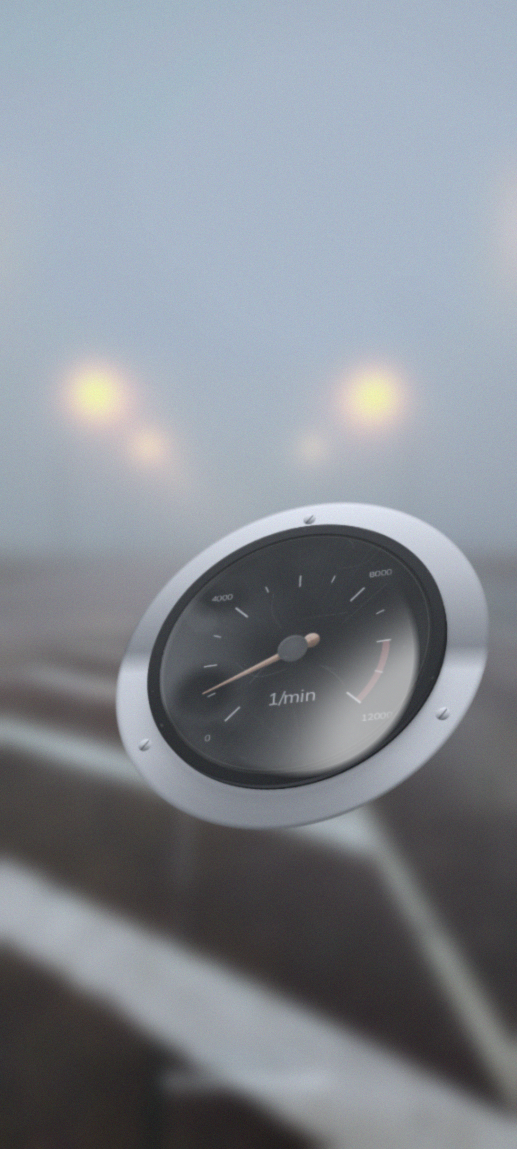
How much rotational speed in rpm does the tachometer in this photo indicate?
1000 rpm
